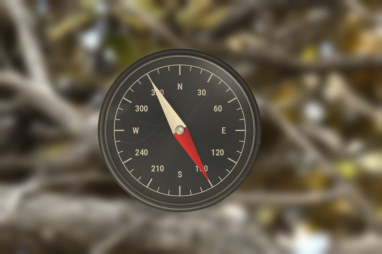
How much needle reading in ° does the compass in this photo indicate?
150 °
